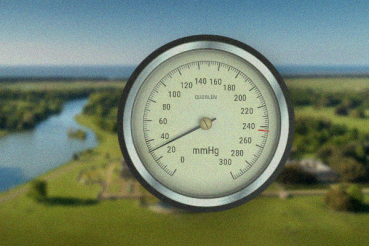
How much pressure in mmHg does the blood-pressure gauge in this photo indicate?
30 mmHg
